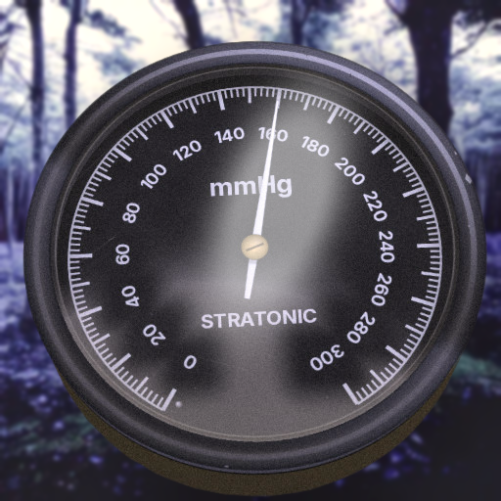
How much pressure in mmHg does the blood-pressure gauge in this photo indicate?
160 mmHg
